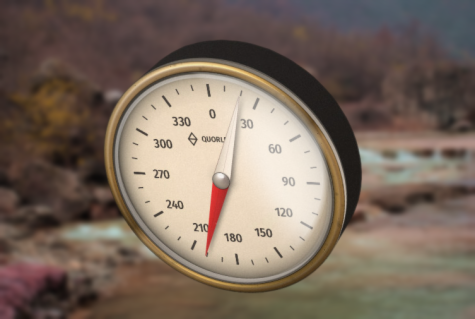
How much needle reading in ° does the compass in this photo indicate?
200 °
